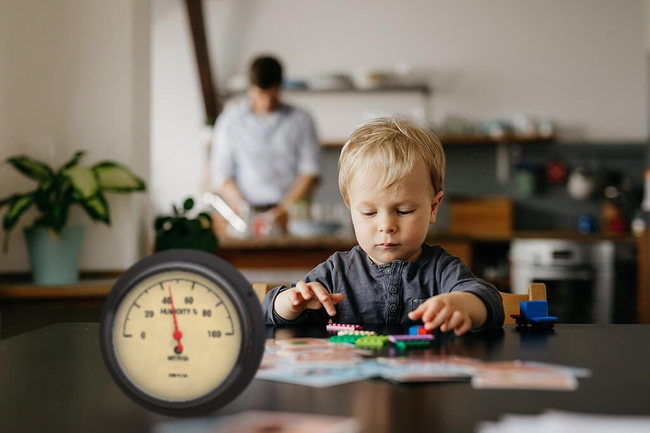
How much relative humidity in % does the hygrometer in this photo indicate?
45 %
